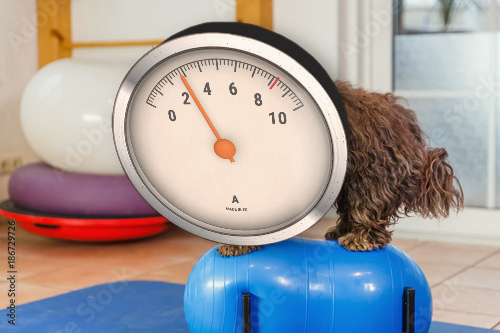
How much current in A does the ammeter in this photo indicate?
3 A
